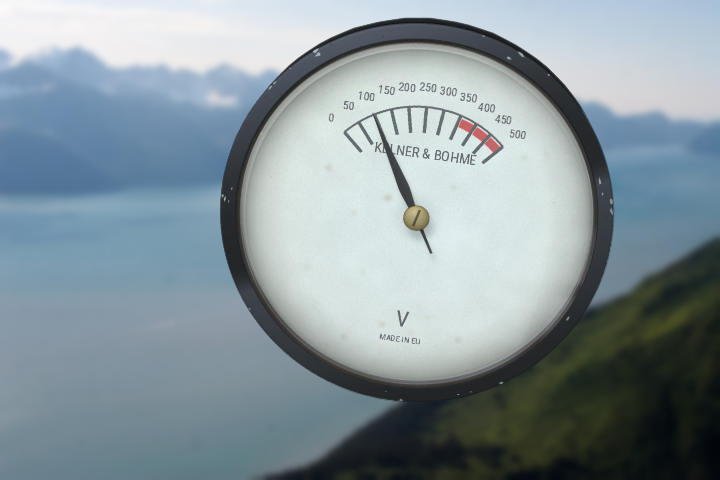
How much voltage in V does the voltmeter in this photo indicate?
100 V
